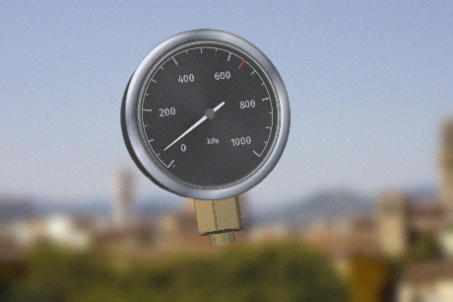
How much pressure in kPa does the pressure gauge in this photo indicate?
50 kPa
